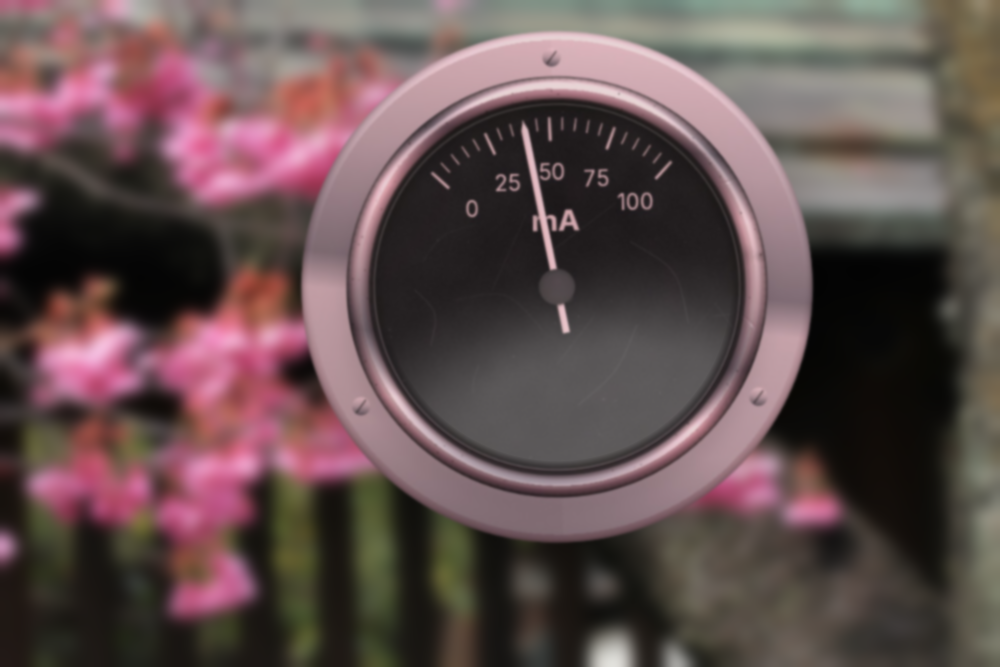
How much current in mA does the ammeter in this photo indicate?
40 mA
